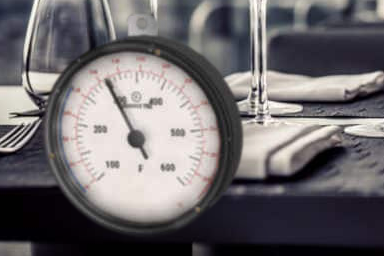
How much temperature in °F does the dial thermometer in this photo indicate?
300 °F
